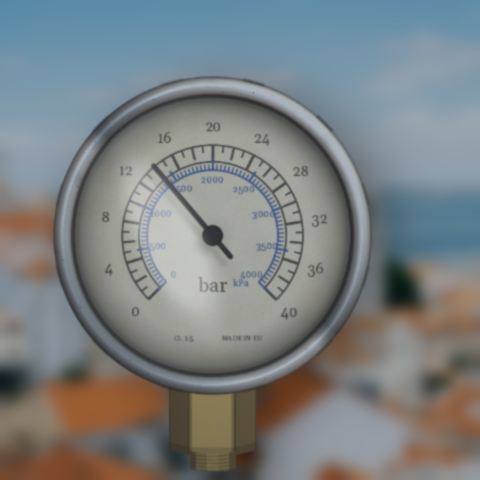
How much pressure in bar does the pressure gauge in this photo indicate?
14 bar
